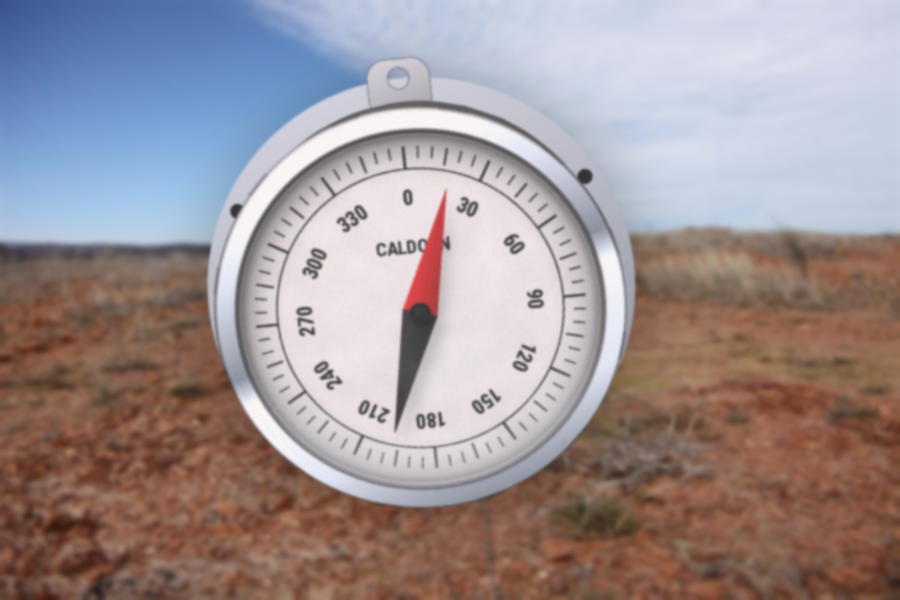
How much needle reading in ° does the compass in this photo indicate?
17.5 °
